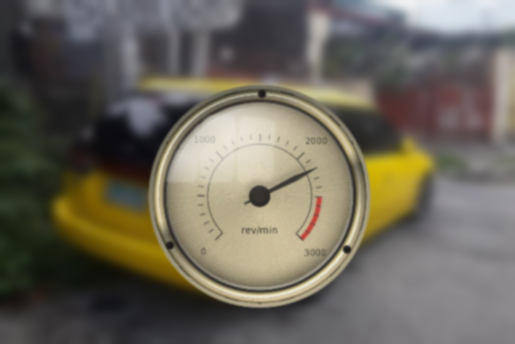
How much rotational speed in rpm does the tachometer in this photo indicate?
2200 rpm
